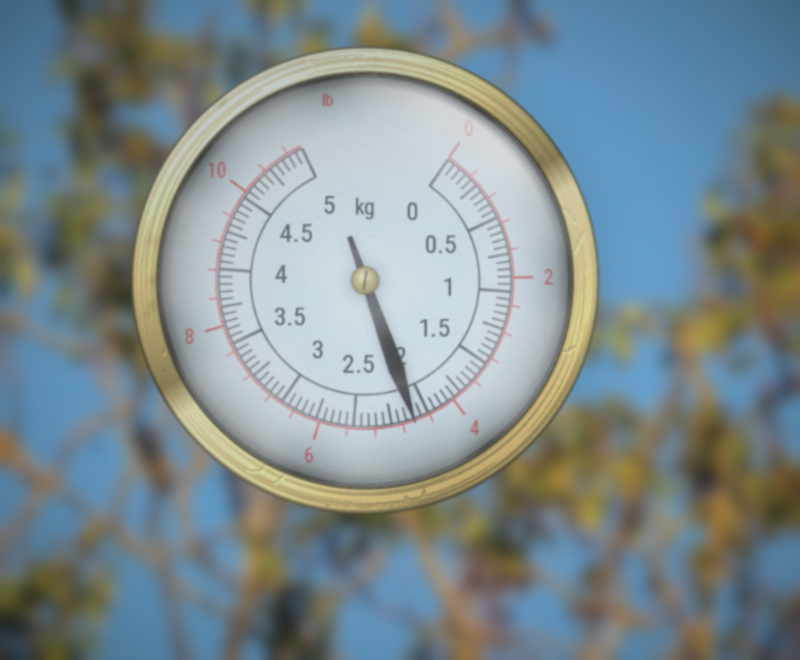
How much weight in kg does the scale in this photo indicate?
2.1 kg
